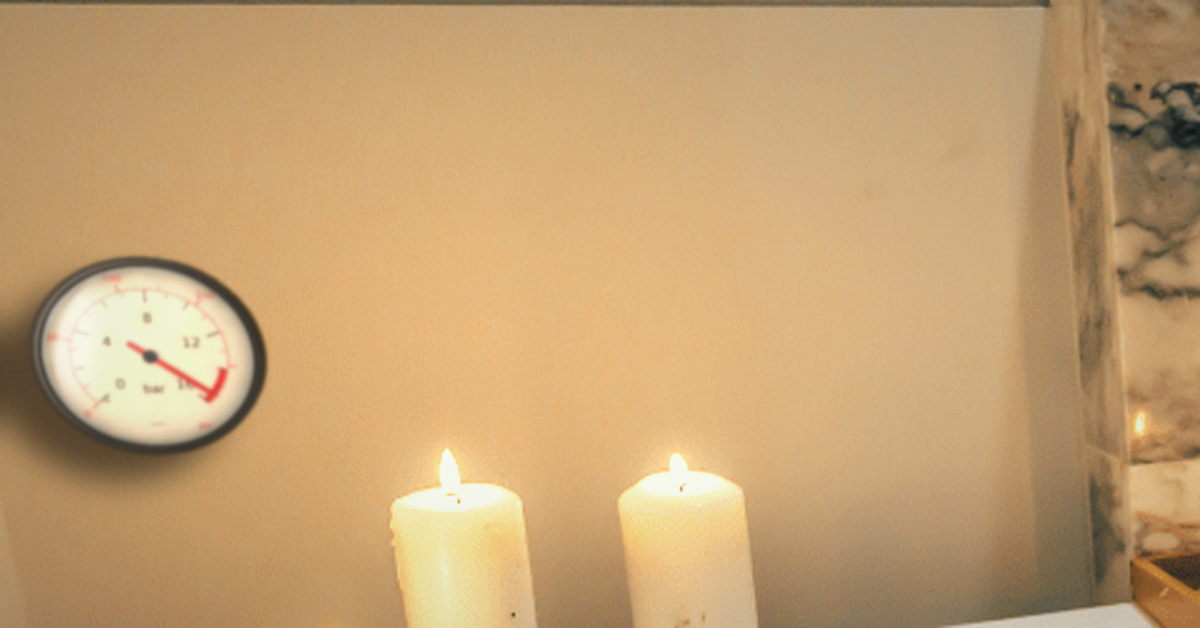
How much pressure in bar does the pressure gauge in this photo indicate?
15.5 bar
